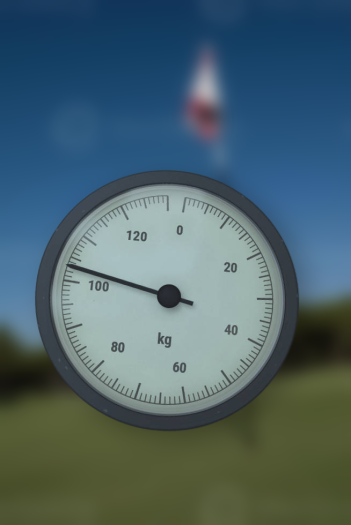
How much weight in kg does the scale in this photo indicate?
103 kg
